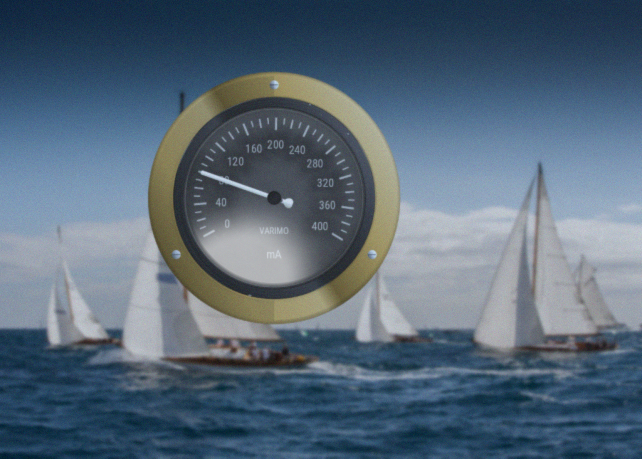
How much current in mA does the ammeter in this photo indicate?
80 mA
